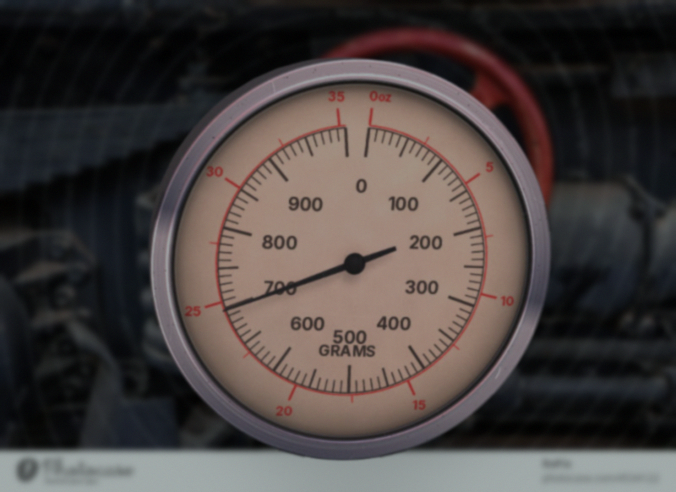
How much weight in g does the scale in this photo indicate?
700 g
